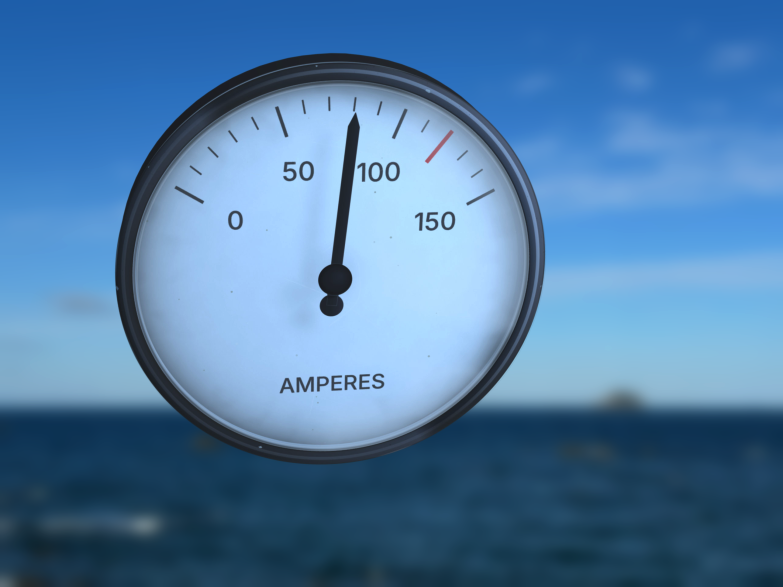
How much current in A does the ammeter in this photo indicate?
80 A
